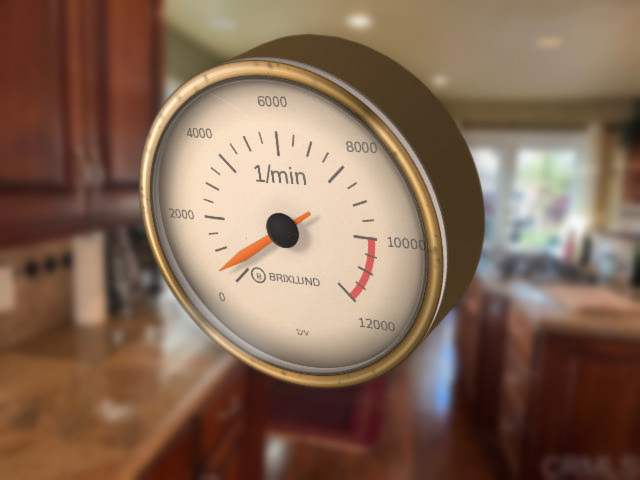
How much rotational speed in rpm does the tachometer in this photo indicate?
500 rpm
